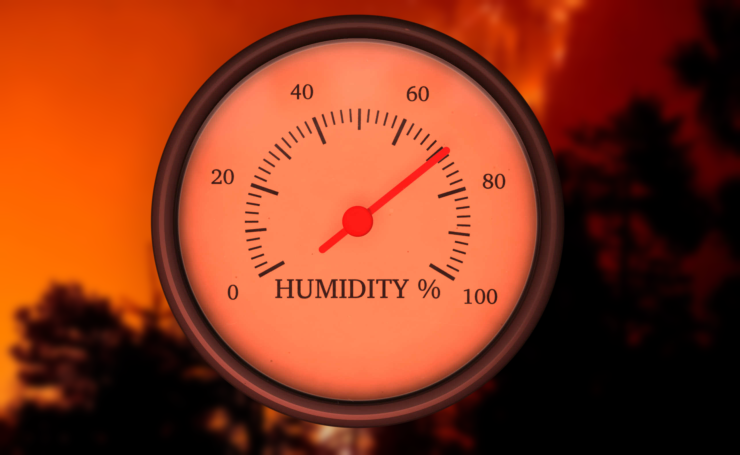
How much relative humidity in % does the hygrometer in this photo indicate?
71 %
